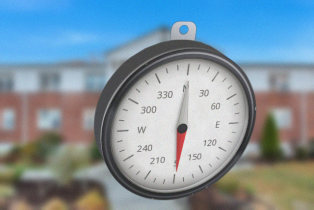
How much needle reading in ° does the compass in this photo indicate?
180 °
